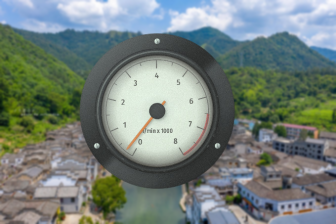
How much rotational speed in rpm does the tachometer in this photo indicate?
250 rpm
